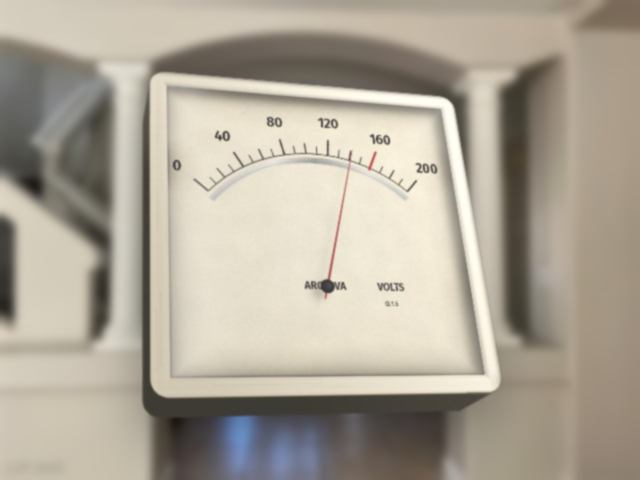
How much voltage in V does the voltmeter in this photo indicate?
140 V
